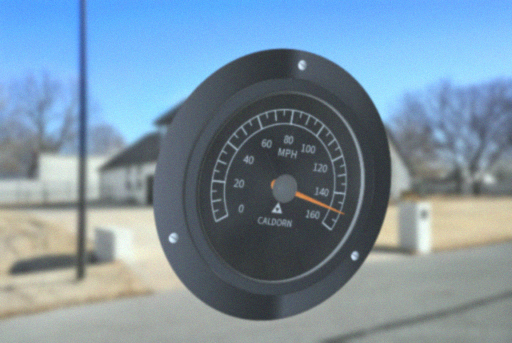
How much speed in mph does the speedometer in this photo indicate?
150 mph
